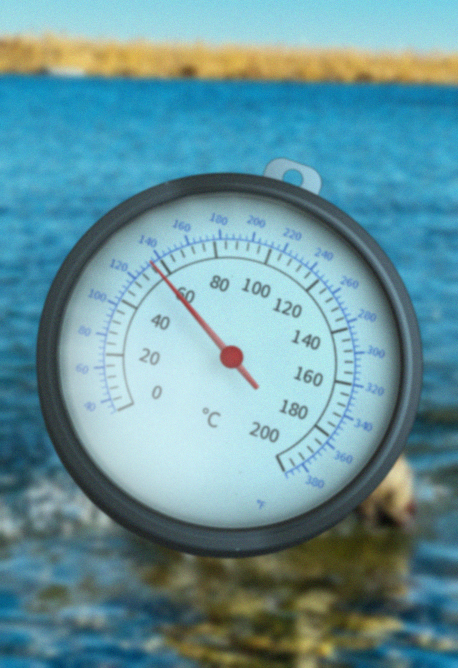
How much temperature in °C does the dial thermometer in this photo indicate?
56 °C
